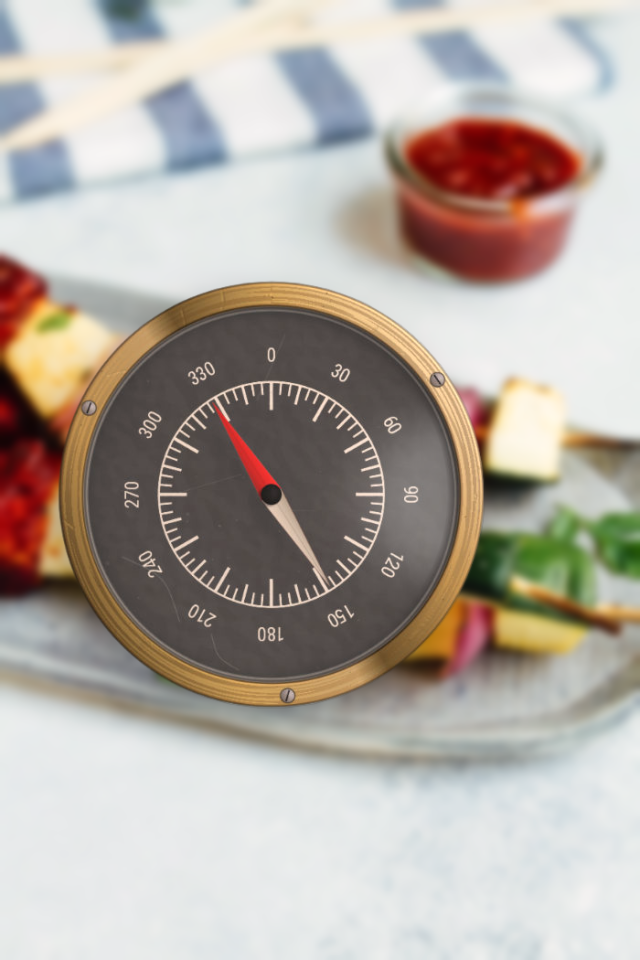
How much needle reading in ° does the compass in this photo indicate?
327.5 °
